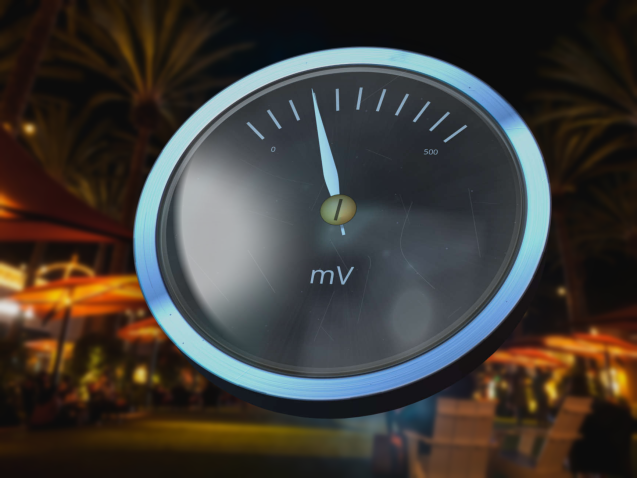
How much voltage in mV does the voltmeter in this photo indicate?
150 mV
